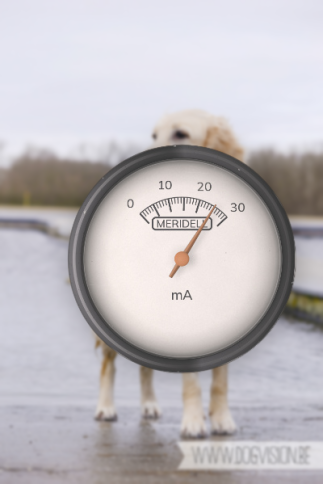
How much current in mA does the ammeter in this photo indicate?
25 mA
